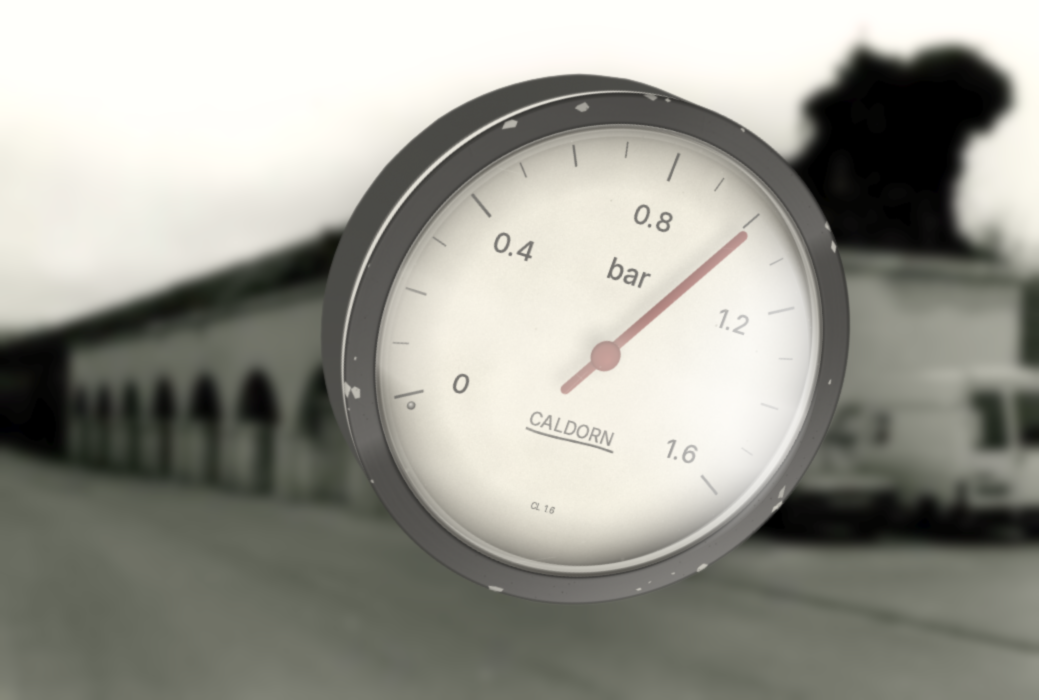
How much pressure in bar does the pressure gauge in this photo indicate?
1 bar
